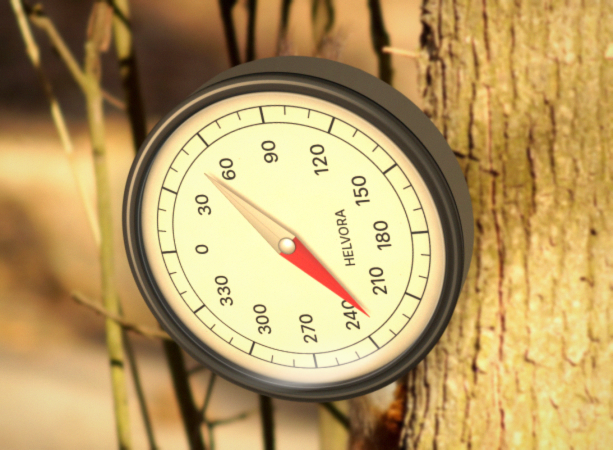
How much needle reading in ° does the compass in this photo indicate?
230 °
